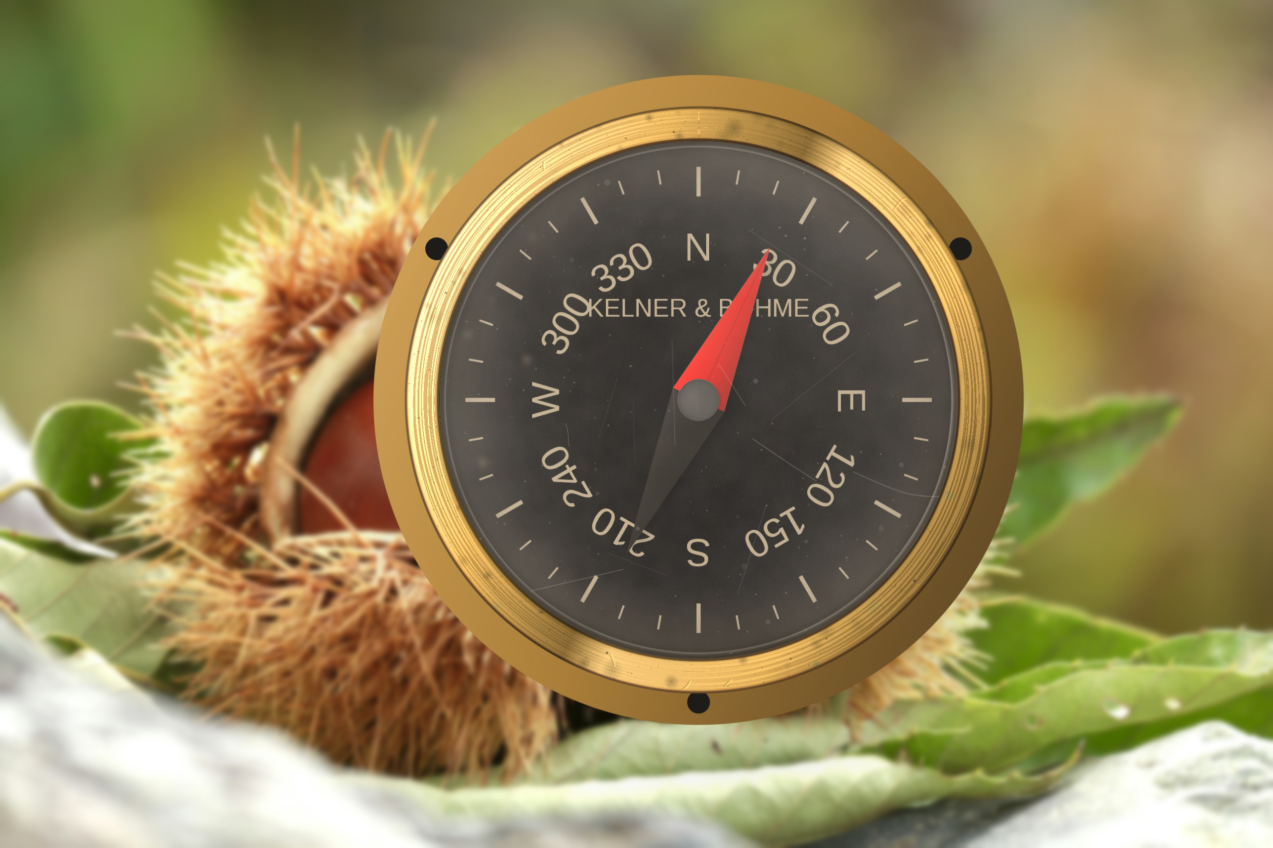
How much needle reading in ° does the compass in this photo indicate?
25 °
